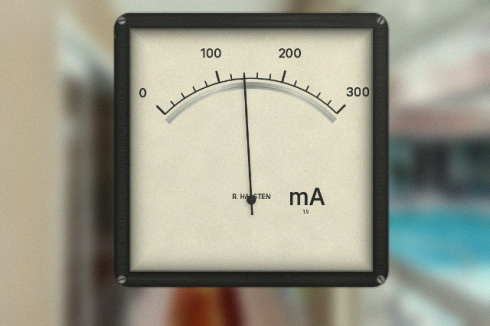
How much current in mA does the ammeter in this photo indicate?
140 mA
